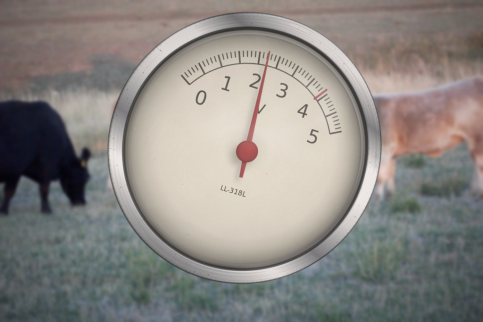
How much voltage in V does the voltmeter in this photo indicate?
2.2 V
